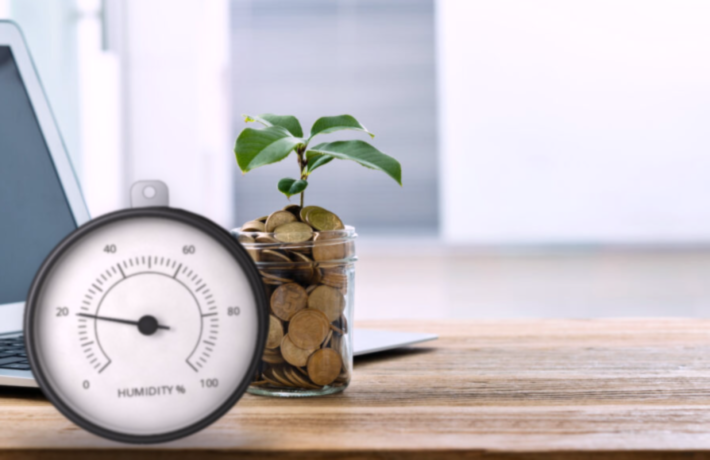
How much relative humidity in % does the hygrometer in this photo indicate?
20 %
